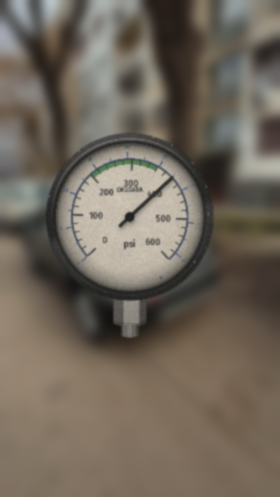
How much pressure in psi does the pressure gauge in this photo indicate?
400 psi
